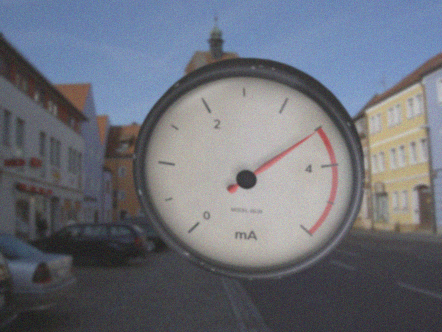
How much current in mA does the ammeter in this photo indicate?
3.5 mA
